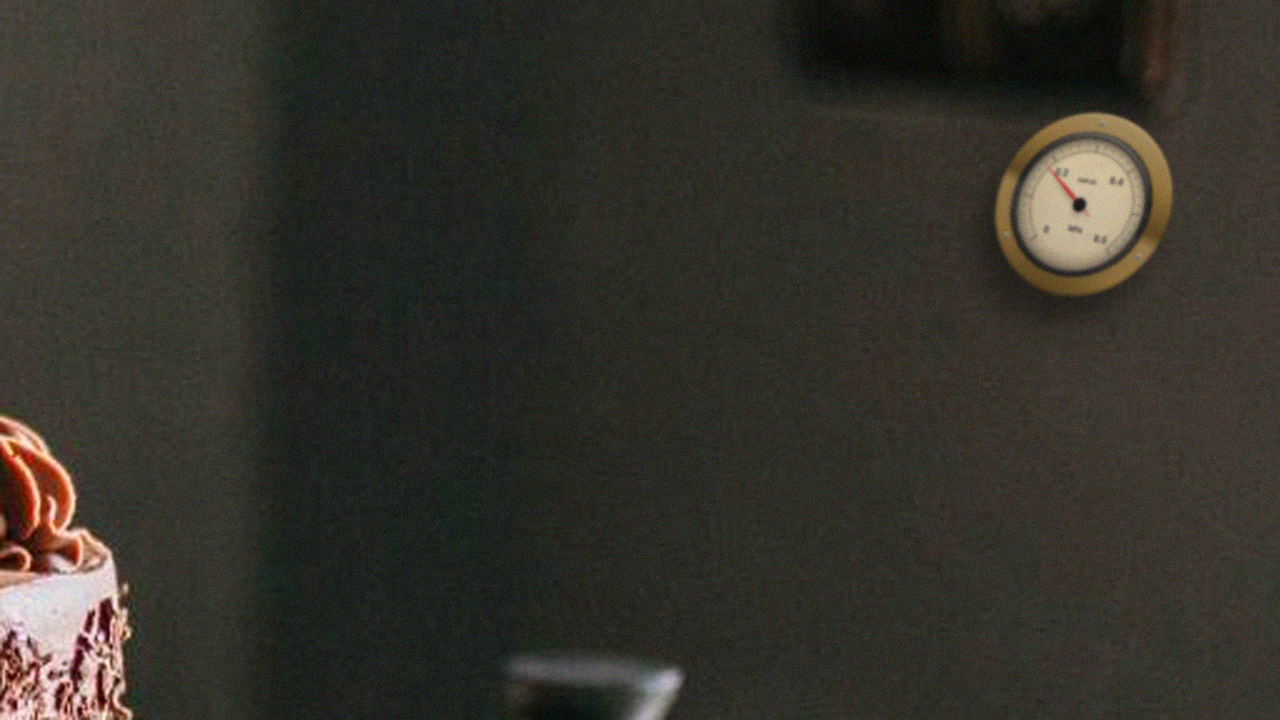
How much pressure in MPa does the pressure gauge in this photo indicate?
0.18 MPa
